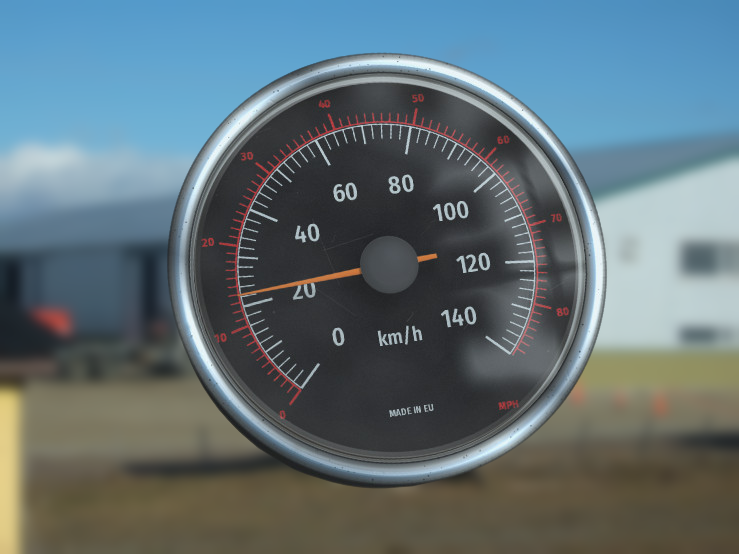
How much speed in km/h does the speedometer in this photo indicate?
22 km/h
